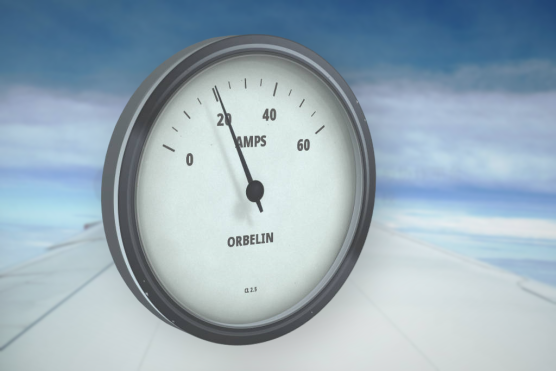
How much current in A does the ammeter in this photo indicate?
20 A
